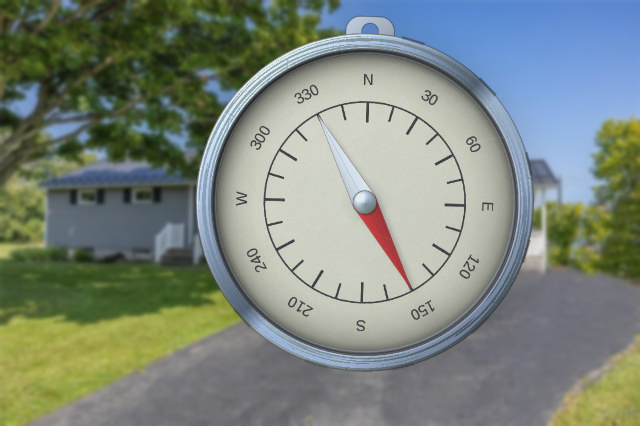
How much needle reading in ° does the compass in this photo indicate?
150 °
